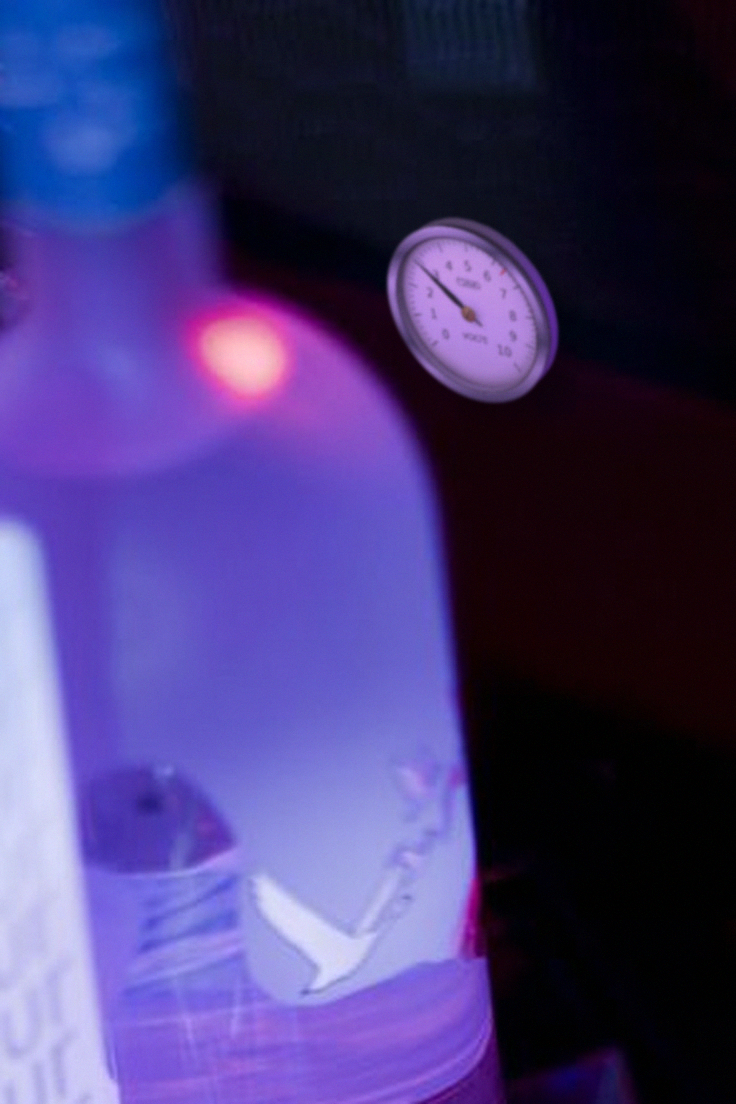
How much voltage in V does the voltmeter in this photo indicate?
3 V
